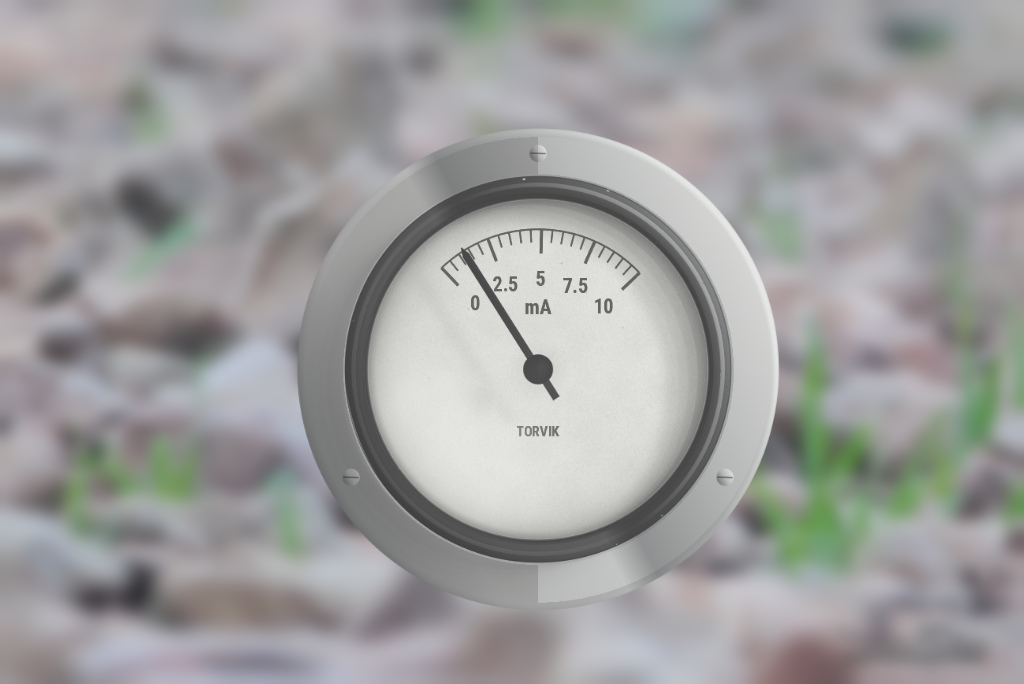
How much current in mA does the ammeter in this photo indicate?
1.25 mA
